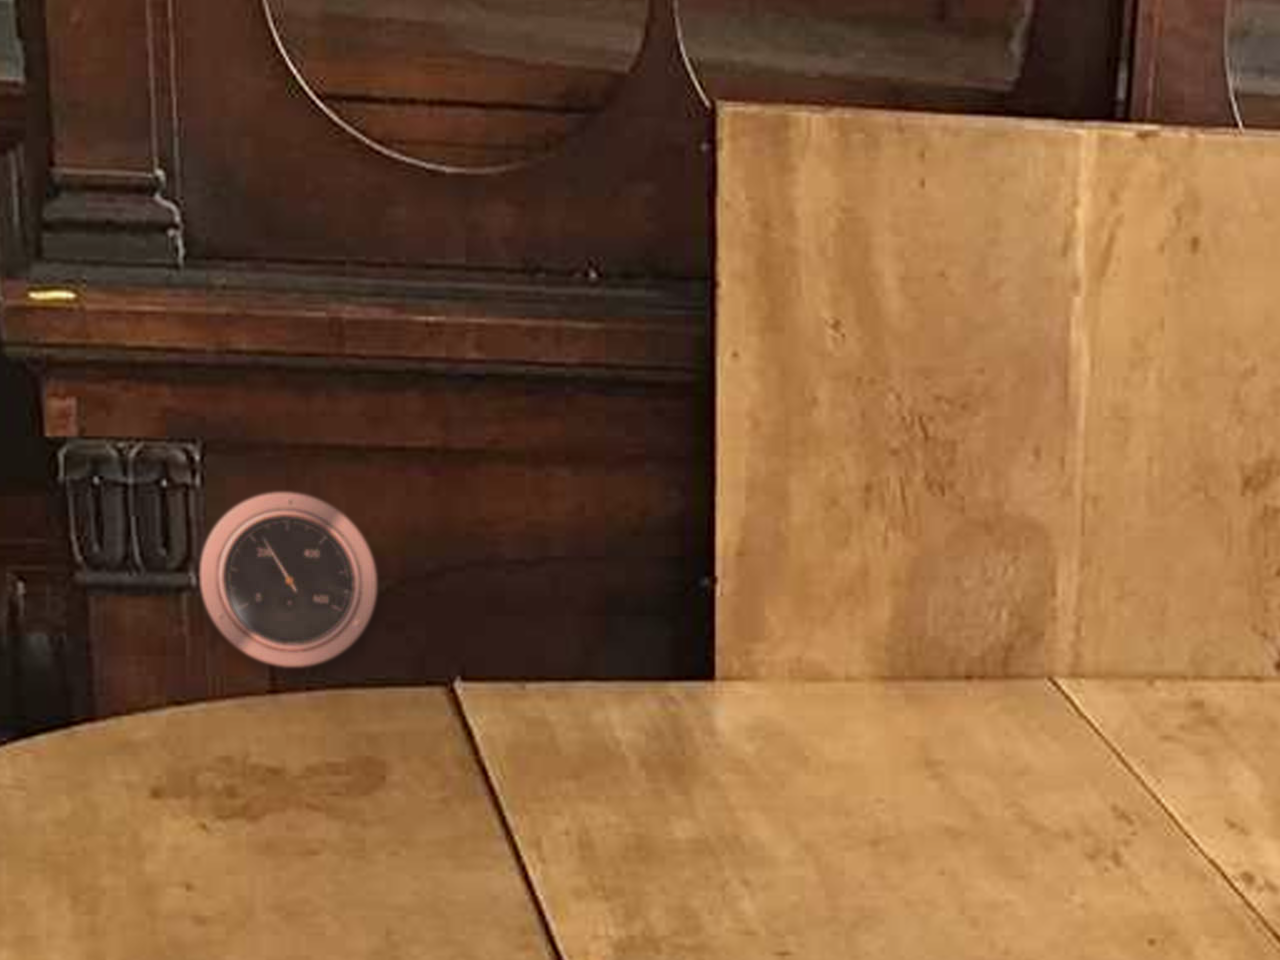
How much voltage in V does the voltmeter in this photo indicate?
225 V
